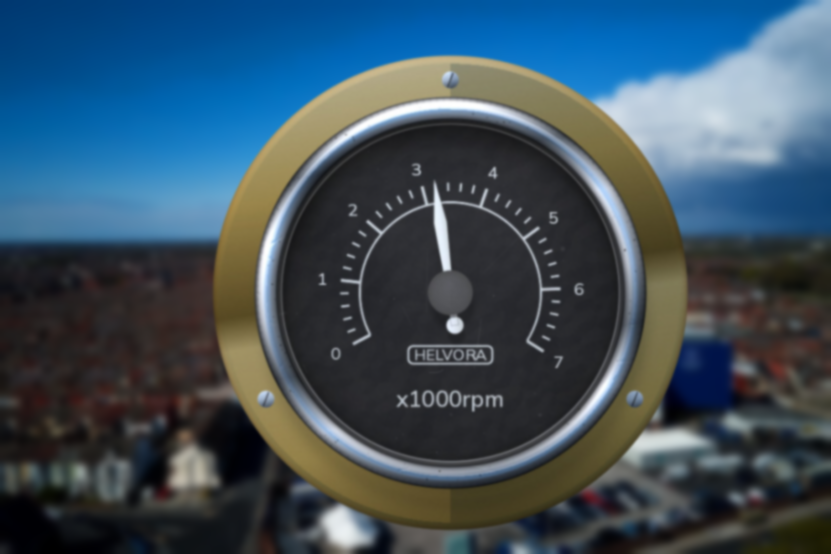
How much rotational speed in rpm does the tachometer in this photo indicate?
3200 rpm
